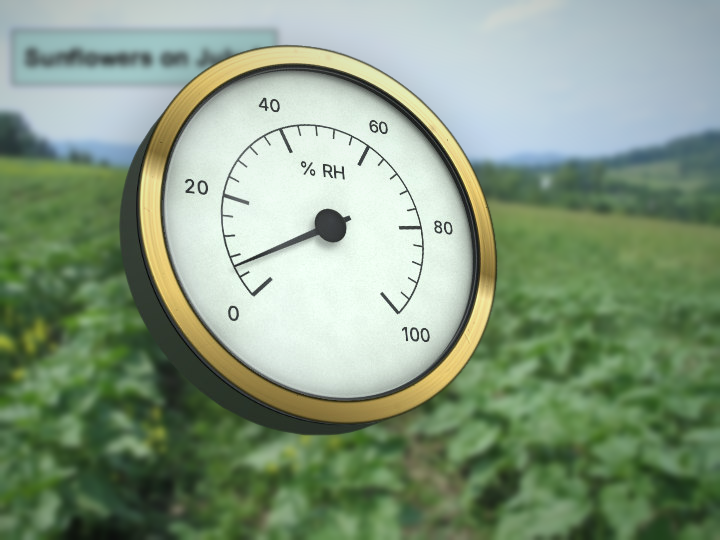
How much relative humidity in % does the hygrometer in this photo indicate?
6 %
